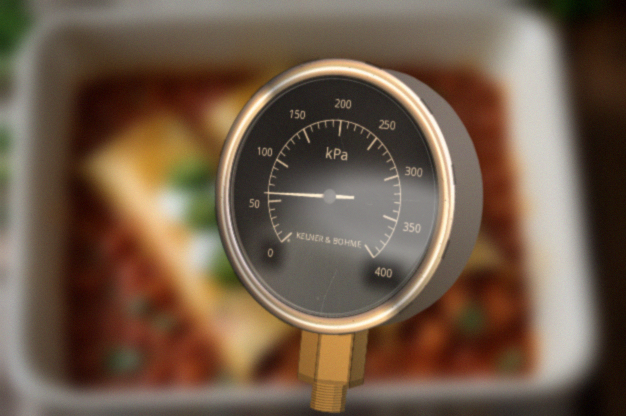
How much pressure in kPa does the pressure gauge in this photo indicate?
60 kPa
